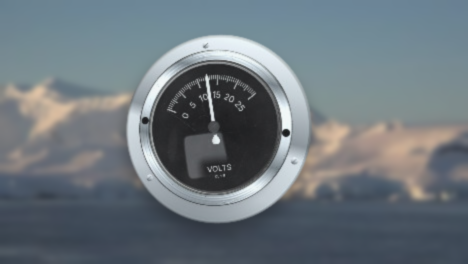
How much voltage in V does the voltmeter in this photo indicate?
12.5 V
